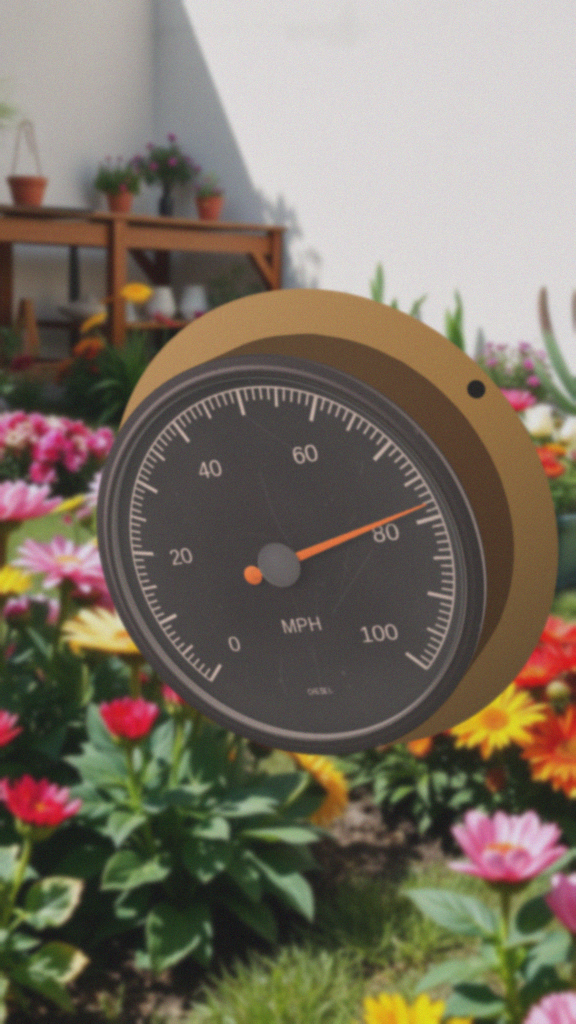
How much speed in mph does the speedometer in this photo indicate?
78 mph
